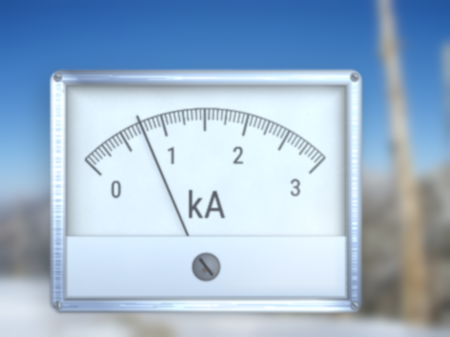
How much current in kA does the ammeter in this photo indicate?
0.75 kA
